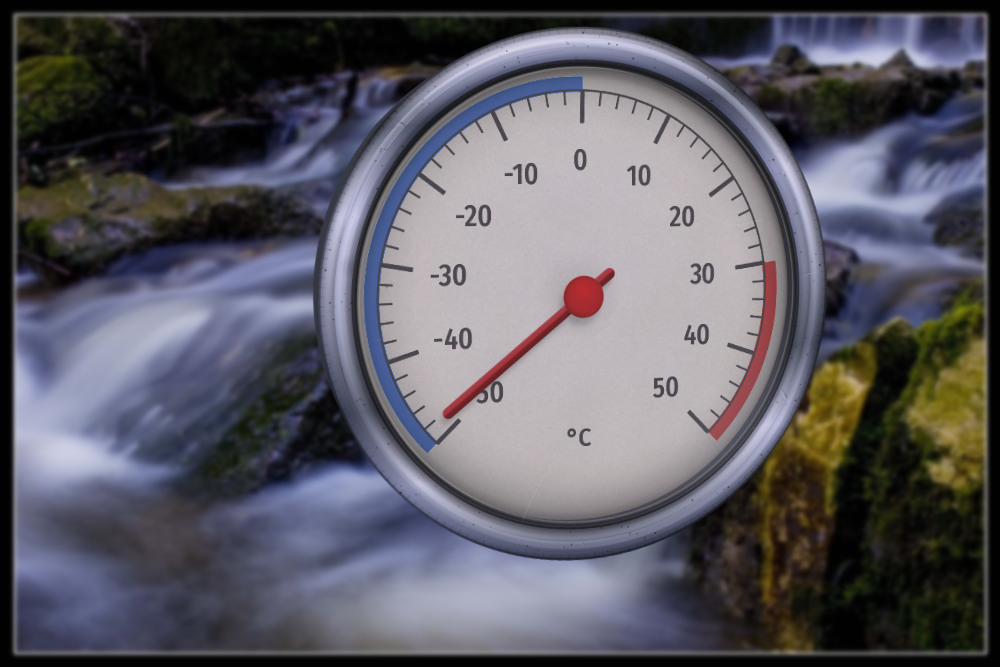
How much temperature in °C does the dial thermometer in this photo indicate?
-48 °C
